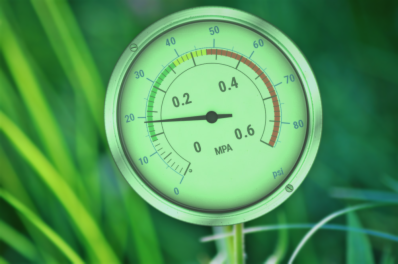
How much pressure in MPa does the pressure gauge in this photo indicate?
0.13 MPa
